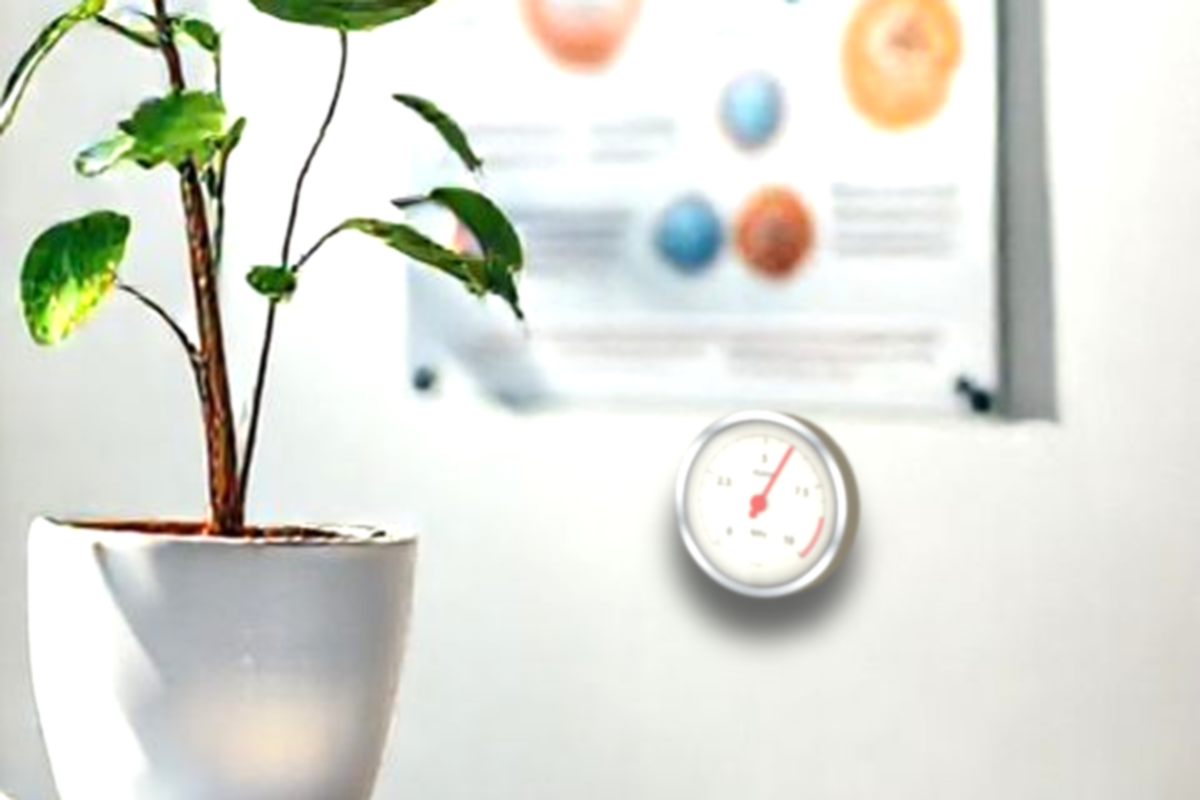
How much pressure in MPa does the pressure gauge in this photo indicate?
6 MPa
